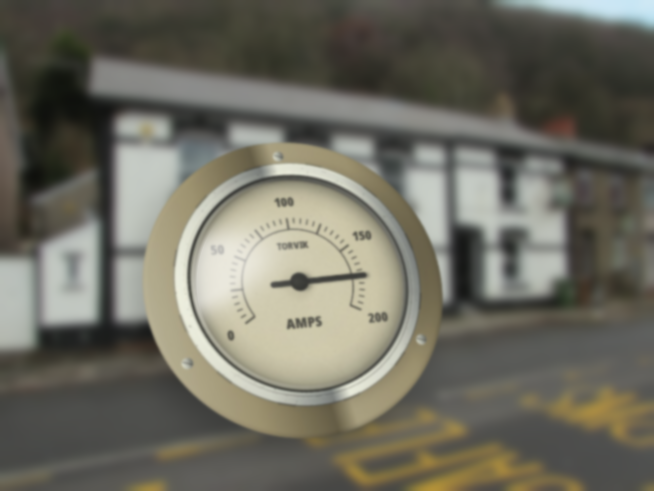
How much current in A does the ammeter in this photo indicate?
175 A
